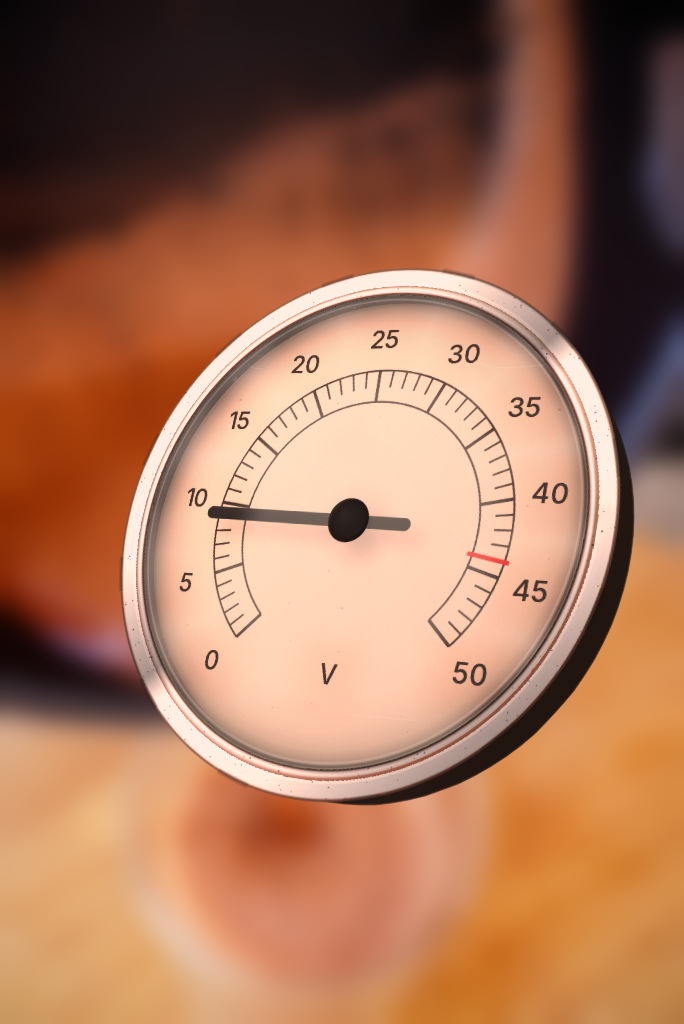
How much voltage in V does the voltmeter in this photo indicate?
9 V
